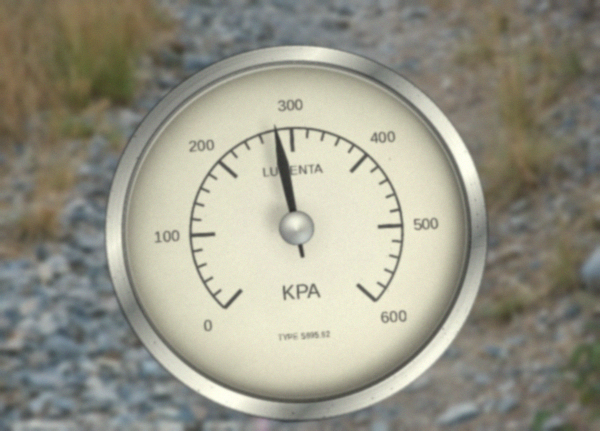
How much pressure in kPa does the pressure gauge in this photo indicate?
280 kPa
